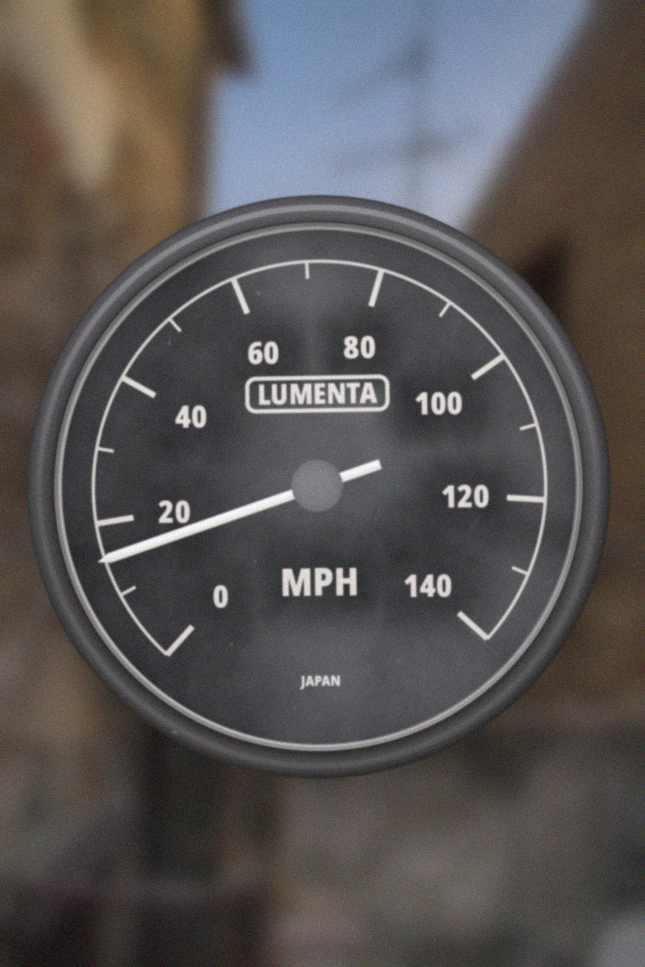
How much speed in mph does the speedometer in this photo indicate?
15 mph
